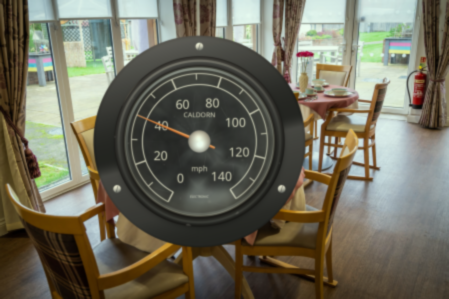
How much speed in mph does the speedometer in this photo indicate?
40 mph
